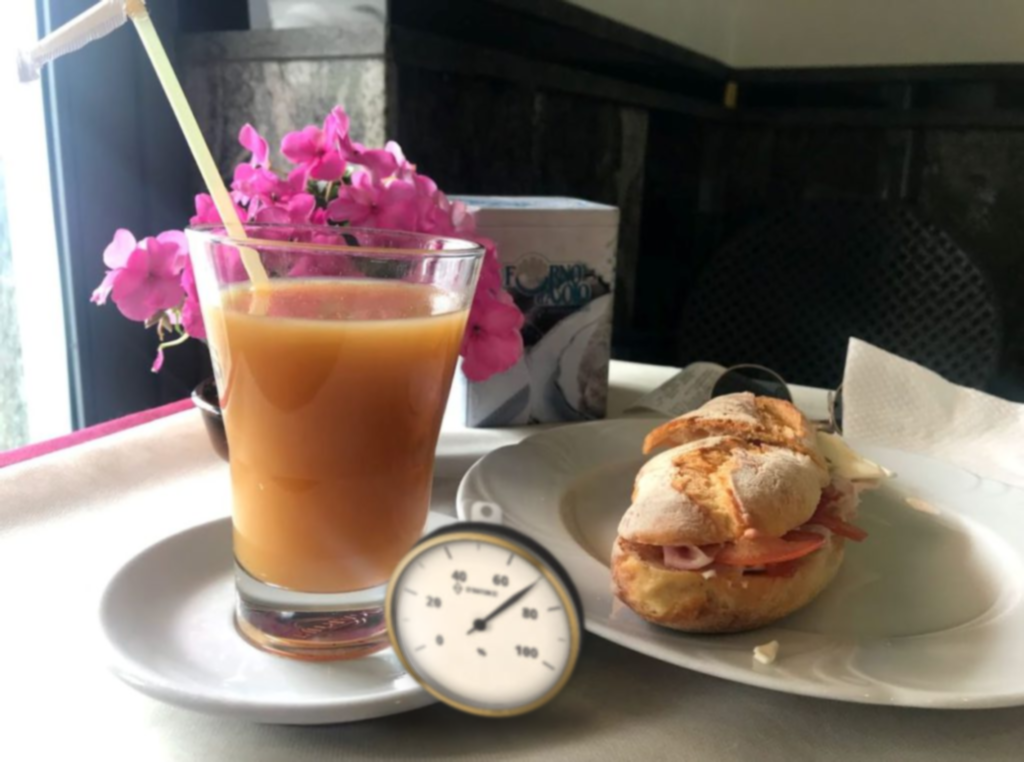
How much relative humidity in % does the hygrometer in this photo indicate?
70 %
